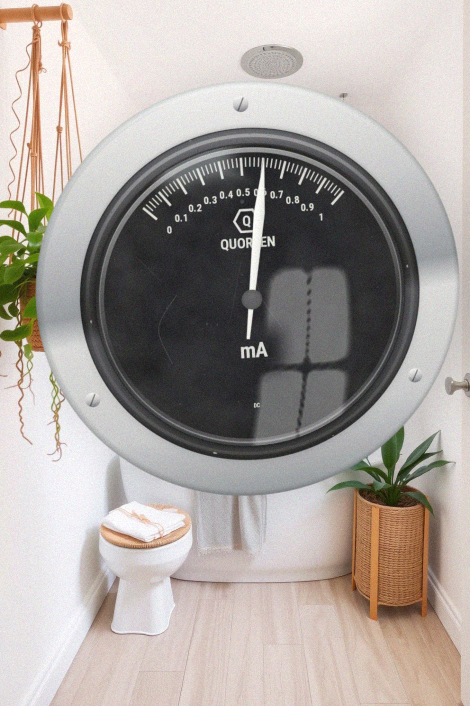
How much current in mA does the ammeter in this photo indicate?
0.6 mA
